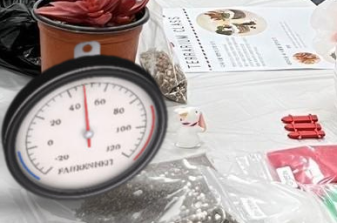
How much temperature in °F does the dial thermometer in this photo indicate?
48 °F
